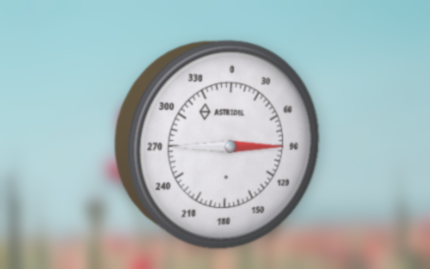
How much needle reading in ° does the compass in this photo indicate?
90 °
